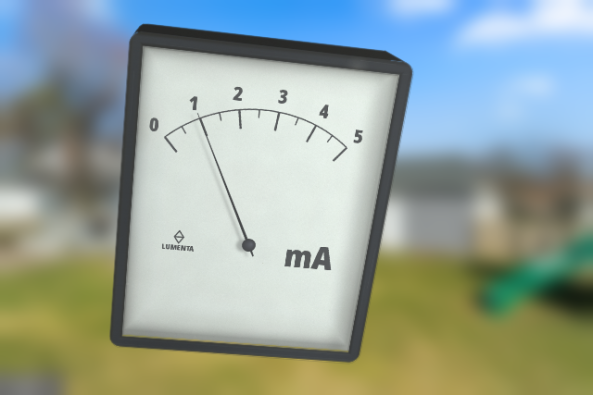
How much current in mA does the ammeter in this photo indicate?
1 mA
